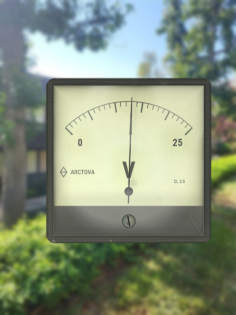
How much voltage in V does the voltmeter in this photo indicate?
13 V
